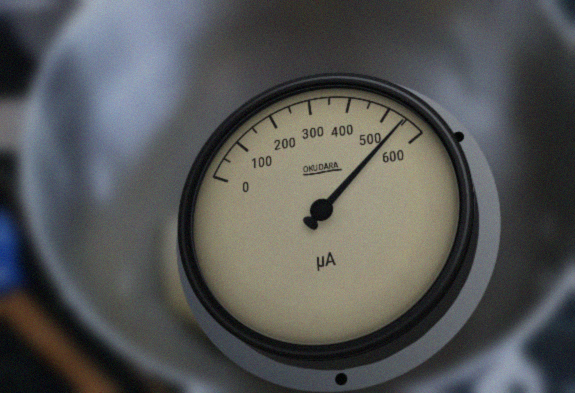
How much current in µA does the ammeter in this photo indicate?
550 µA
